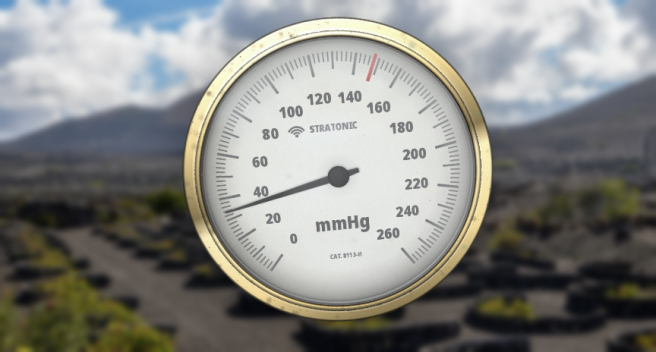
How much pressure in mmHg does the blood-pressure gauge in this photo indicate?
34 mmHg
